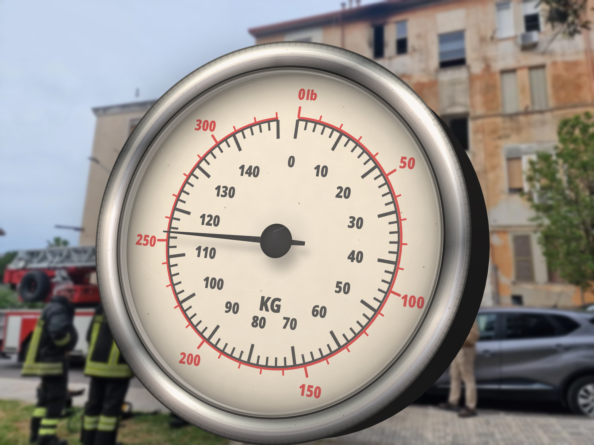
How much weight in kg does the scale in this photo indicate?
115 kg
